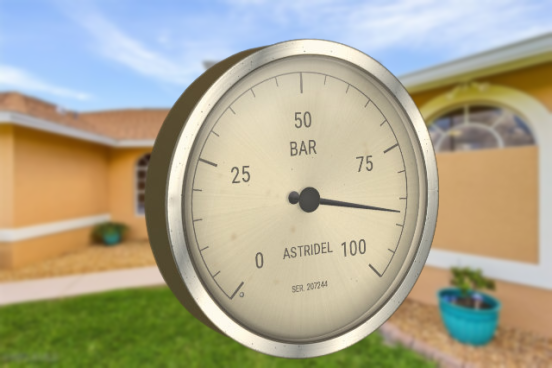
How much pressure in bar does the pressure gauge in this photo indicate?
87.5 bar
